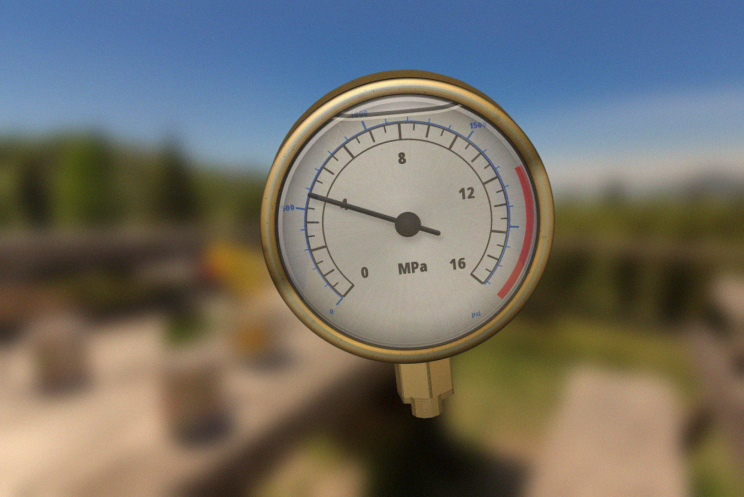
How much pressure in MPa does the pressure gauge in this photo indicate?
4 MPa
